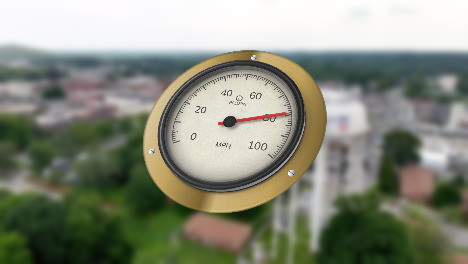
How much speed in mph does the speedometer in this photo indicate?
80 mph
